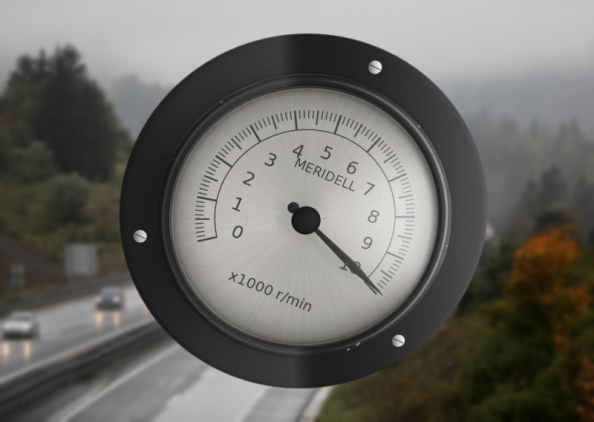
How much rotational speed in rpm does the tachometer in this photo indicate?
9900 rpm
